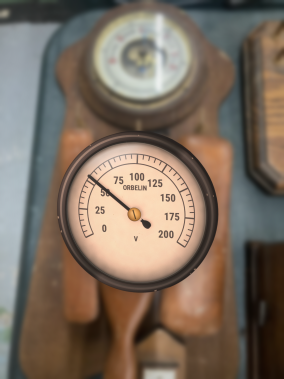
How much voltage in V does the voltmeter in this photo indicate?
55 V
